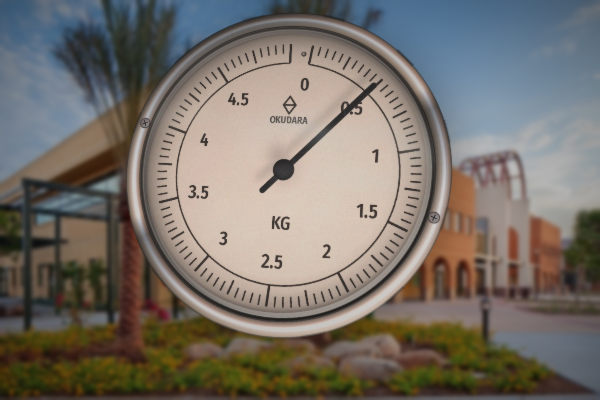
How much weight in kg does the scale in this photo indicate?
0.5 kg
